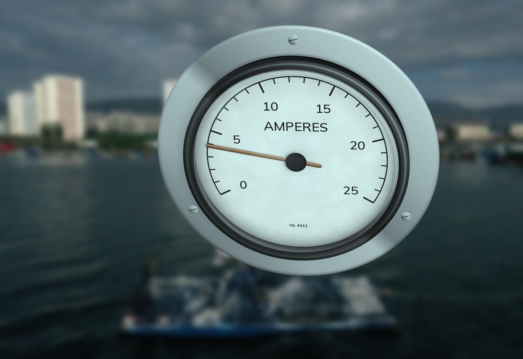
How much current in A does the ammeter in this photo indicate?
4 A
